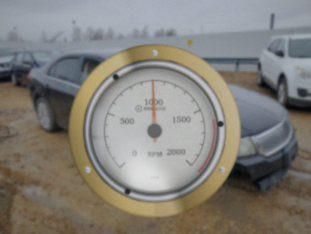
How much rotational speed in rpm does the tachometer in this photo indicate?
1000 rpm
